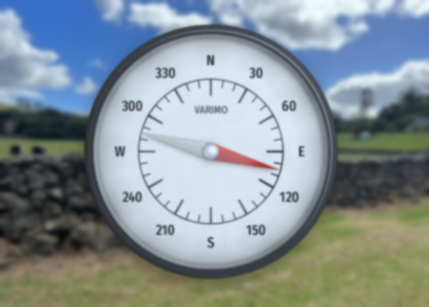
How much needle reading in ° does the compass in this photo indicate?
105 °
